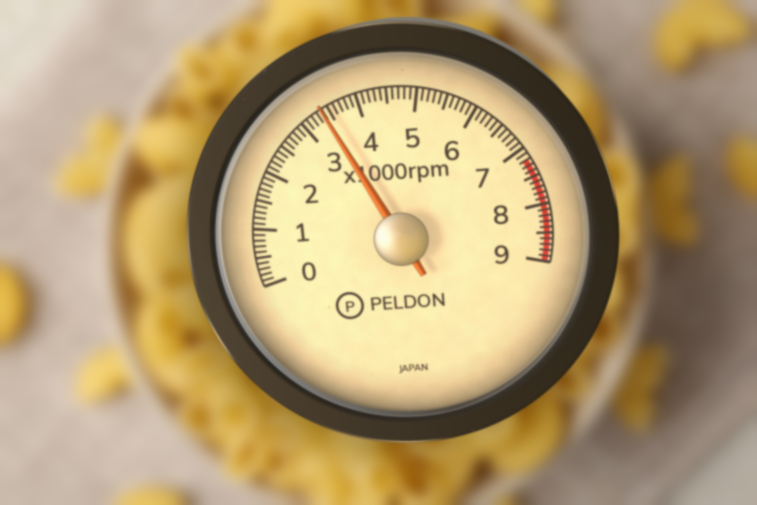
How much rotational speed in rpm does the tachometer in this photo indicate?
3400 rpm
